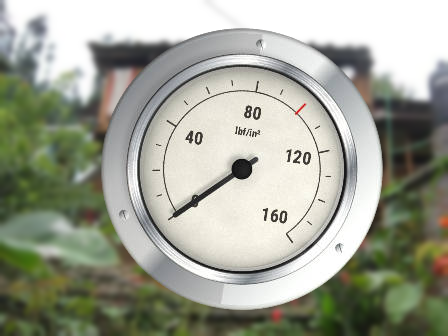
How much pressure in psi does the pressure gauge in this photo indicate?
0 psi
